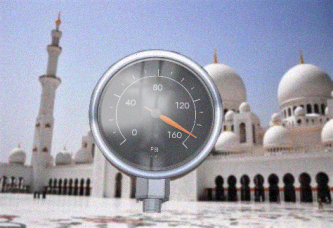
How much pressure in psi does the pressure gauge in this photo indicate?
150 psi
